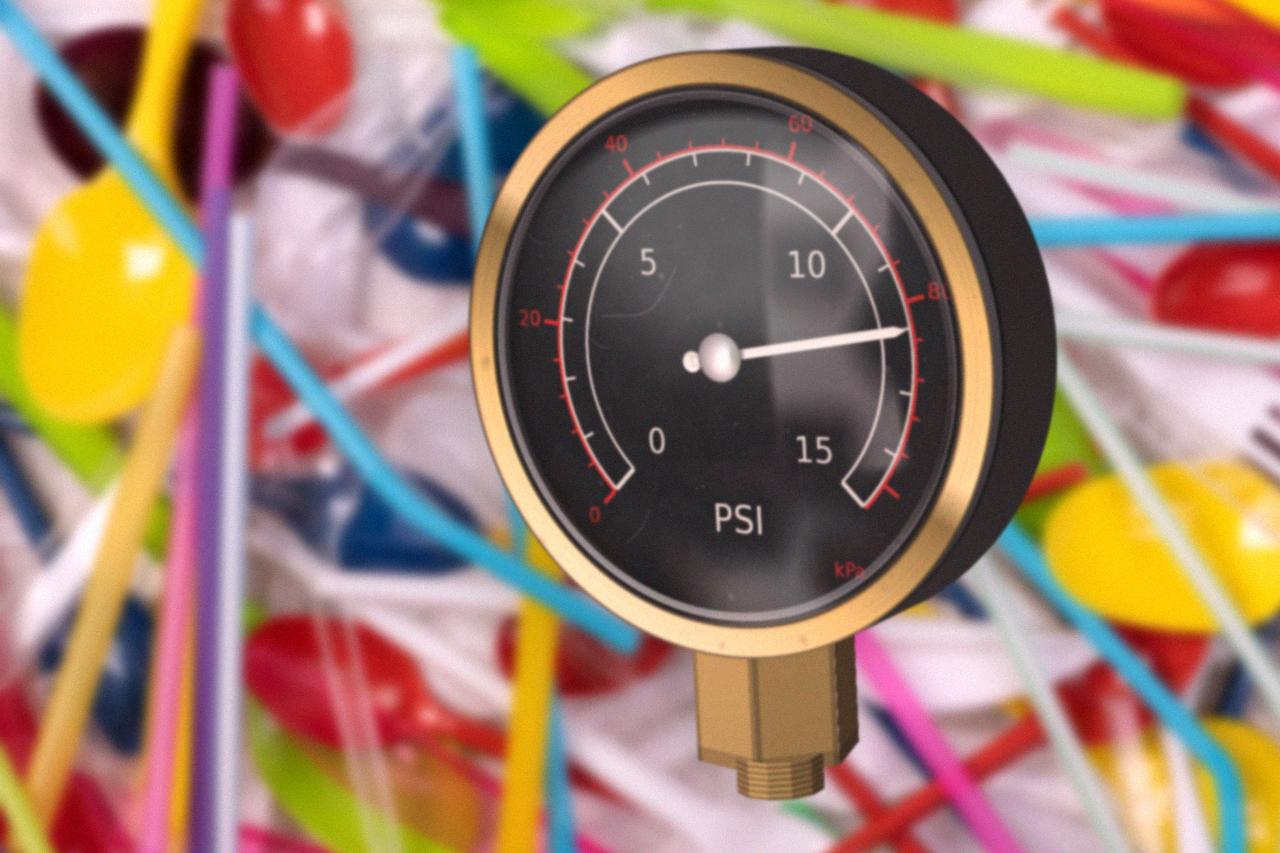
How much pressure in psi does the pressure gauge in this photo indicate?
12 psi
